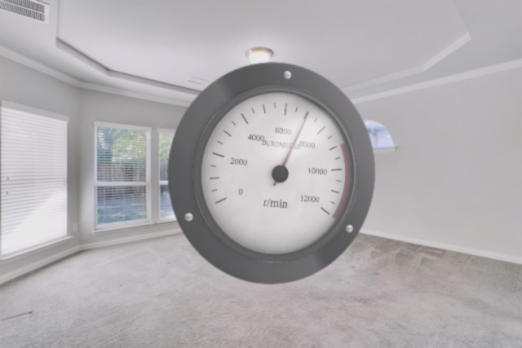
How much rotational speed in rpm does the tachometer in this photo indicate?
7000 rpm
